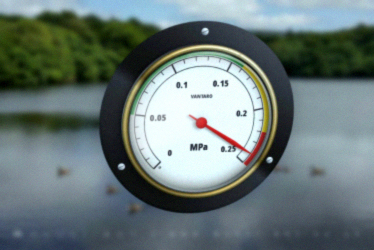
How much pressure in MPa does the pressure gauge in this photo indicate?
0.24 MPa
